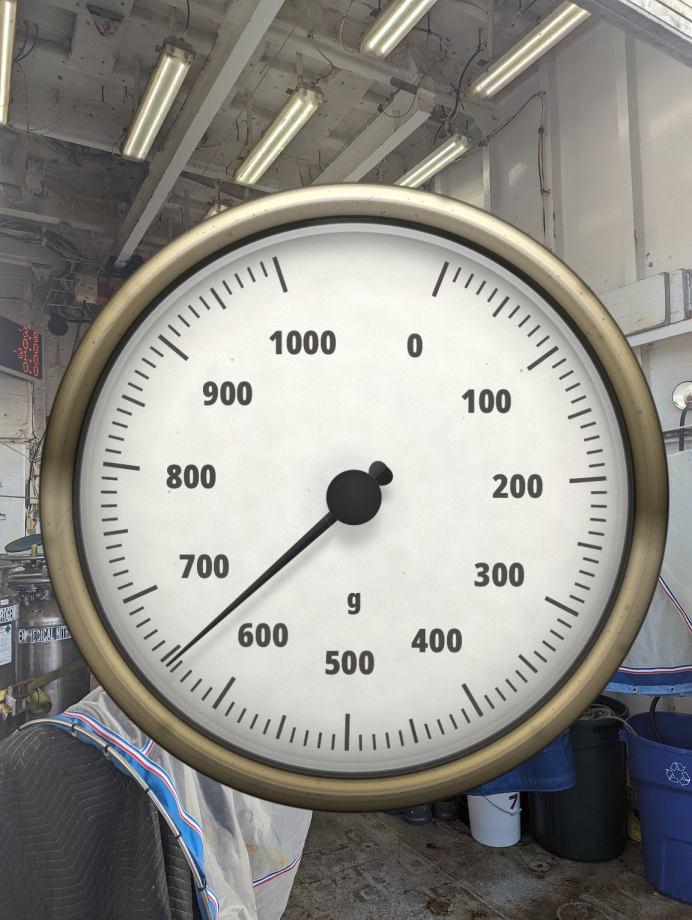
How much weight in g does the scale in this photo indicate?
645 g
